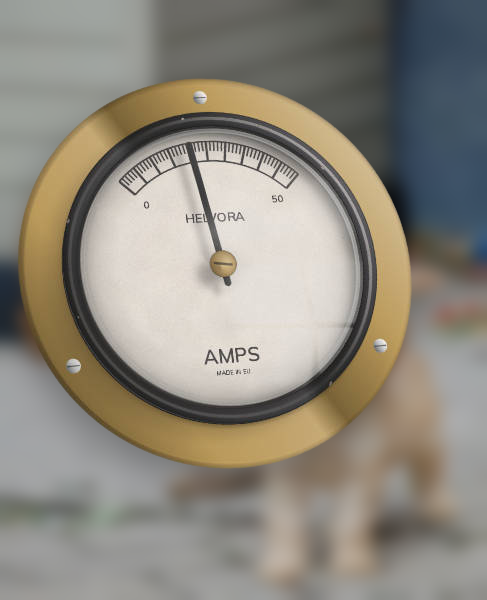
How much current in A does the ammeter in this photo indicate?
20 A
